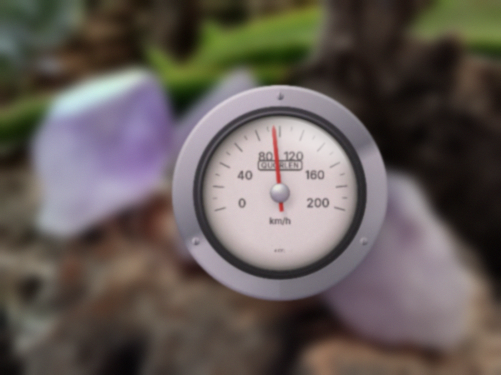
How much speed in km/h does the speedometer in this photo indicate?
95 km/h
